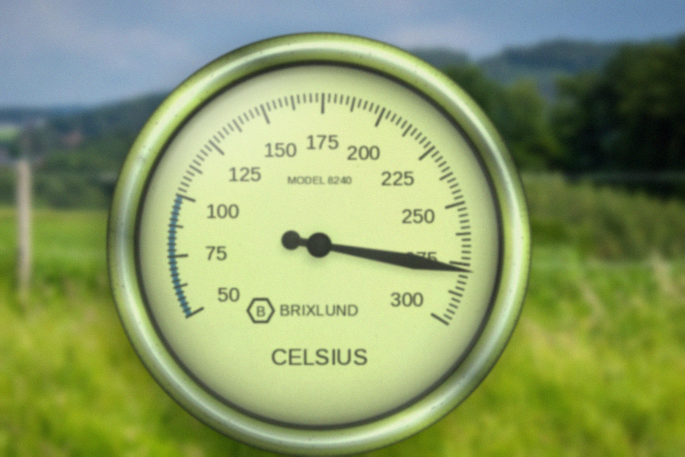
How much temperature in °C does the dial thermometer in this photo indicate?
277.5 °C
